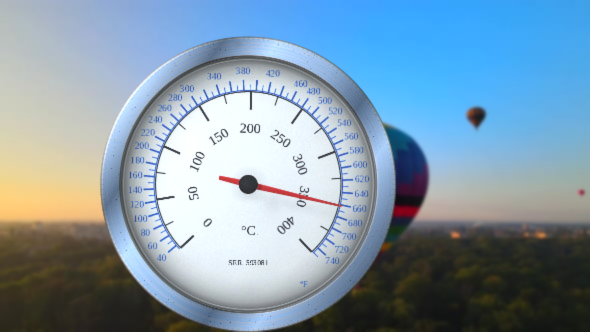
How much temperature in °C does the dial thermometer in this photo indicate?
350 °C
